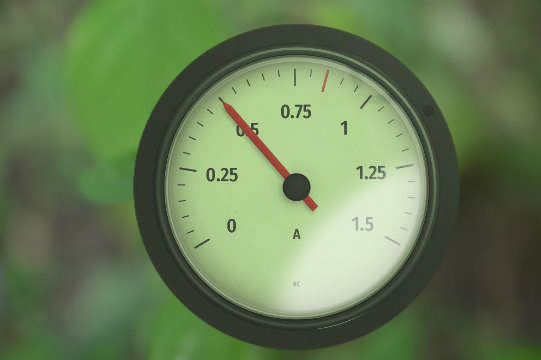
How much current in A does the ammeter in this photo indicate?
0.5 A
